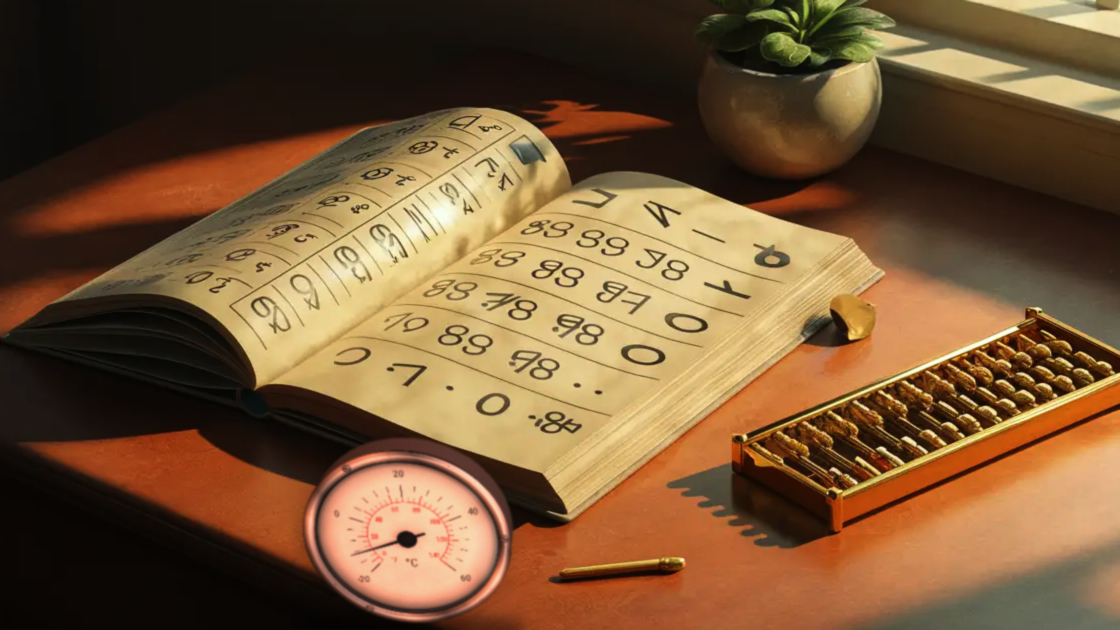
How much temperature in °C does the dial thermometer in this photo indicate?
-12 °C
